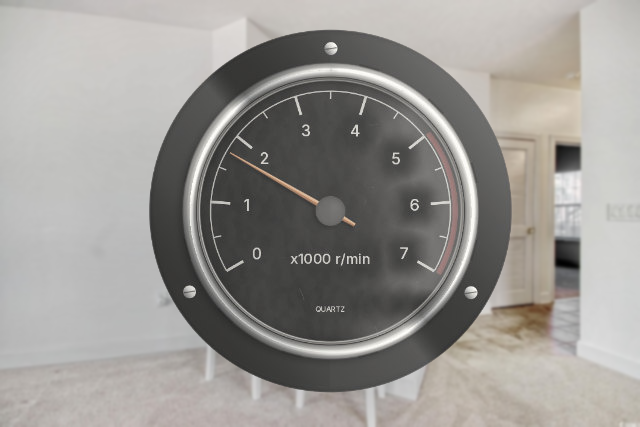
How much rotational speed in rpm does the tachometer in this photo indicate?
1750 rpm
